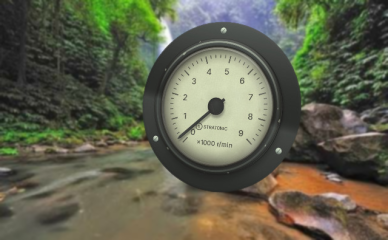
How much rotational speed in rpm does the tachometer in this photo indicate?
200 rpm
